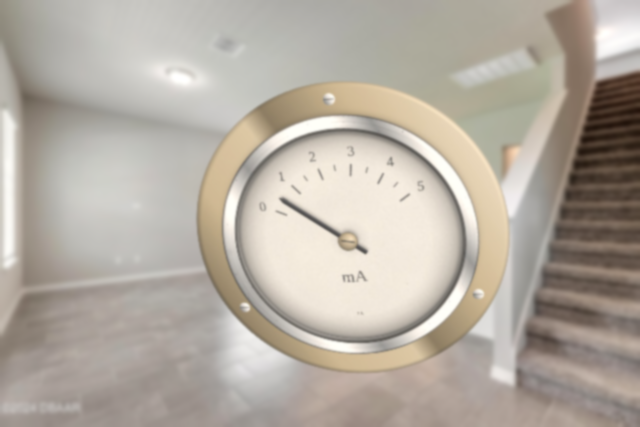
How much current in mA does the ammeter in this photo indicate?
0.5 mA
